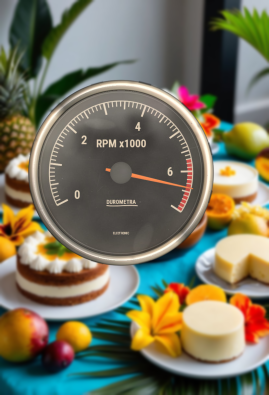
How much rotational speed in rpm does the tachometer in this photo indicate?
6400 rpm
